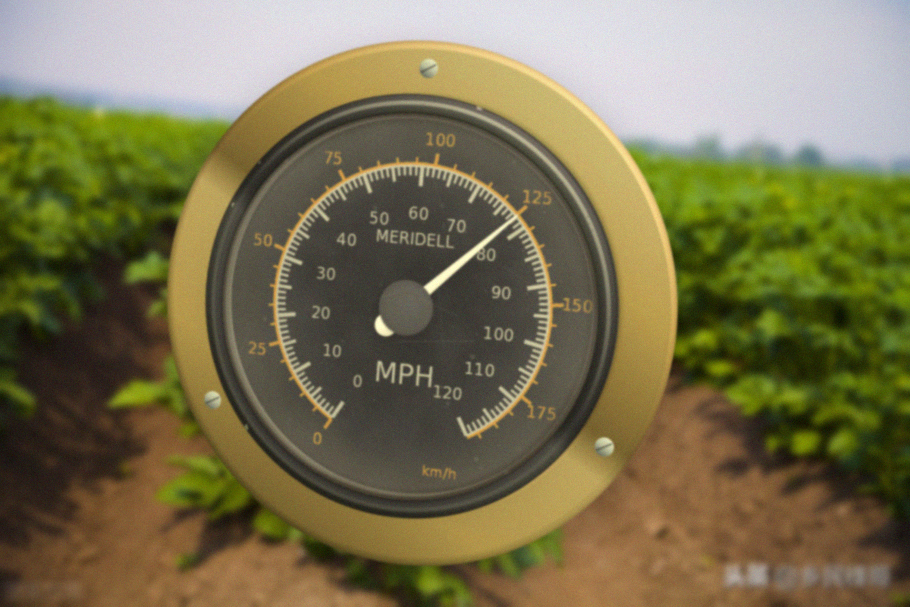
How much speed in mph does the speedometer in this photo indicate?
78 mph
